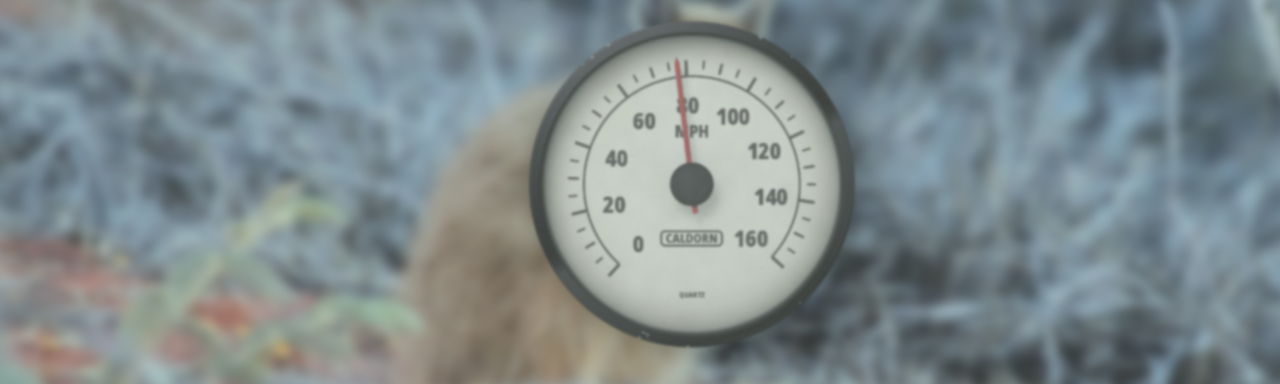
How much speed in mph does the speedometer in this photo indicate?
77.5 mph
